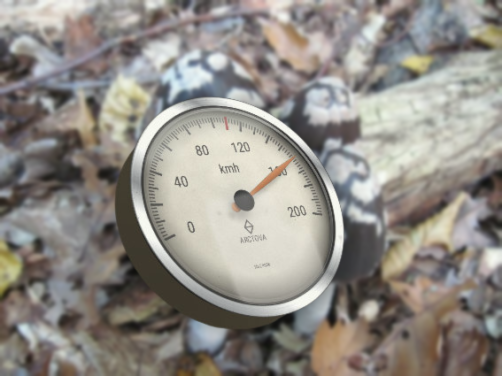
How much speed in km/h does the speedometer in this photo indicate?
160 km/h
